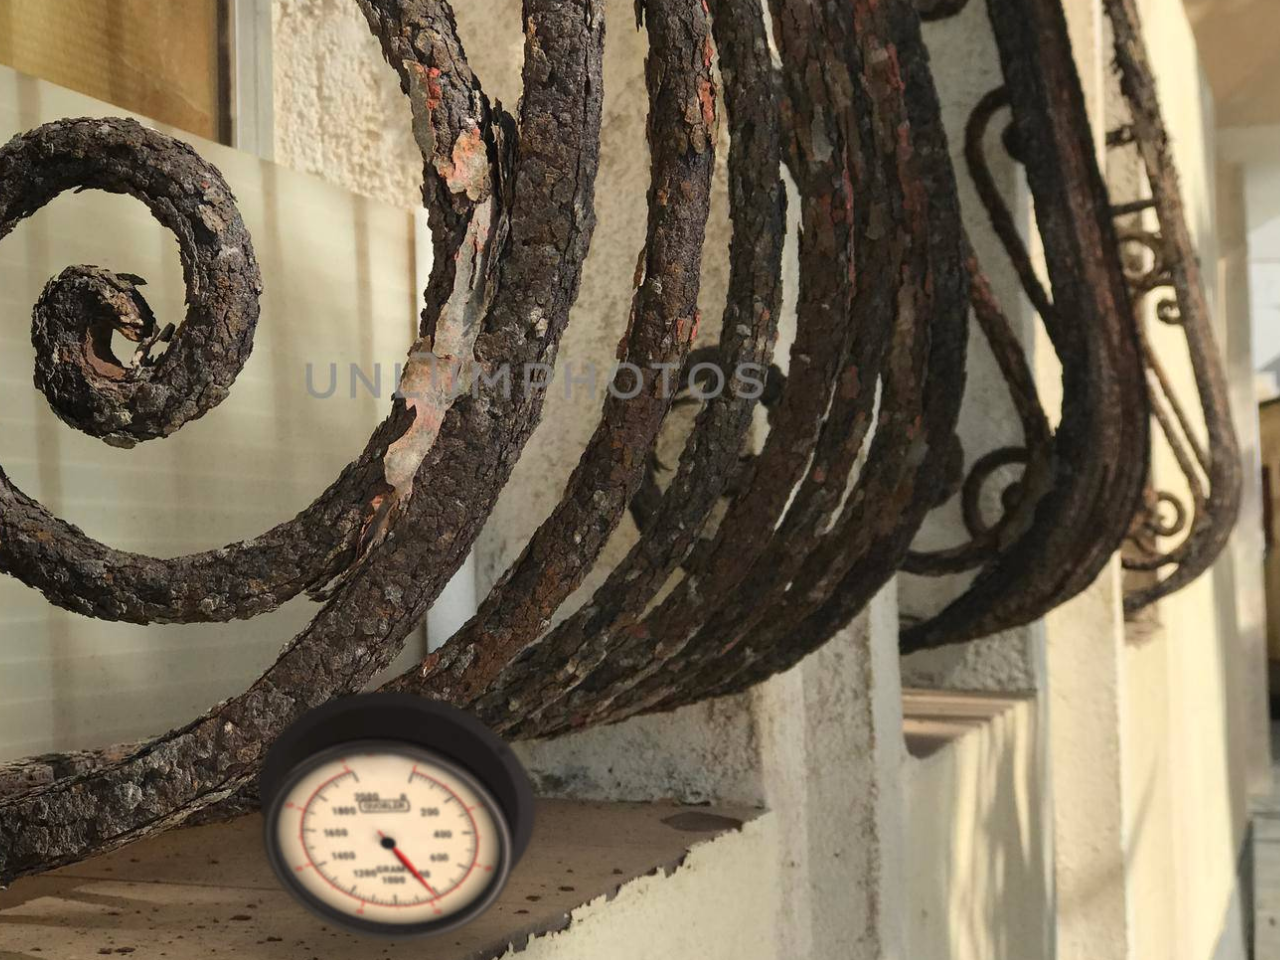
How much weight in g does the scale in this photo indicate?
800 g
